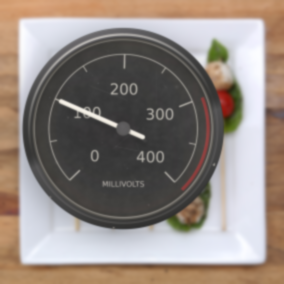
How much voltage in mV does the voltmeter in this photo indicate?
100 mV
